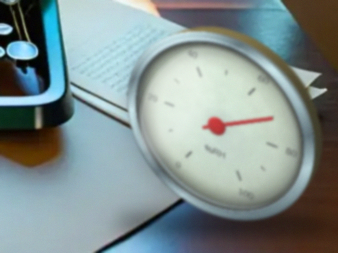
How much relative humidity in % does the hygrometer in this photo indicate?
70 %
